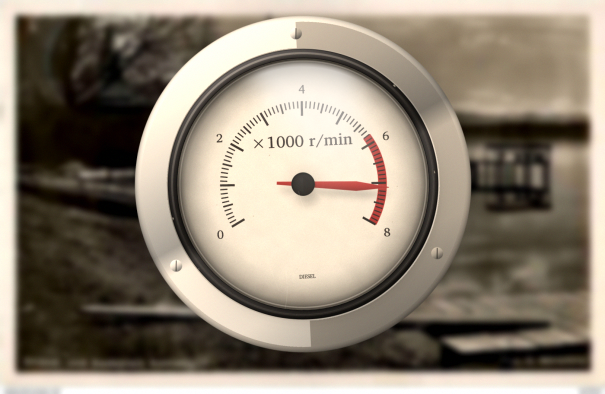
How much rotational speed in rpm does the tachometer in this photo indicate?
7100 rpm
